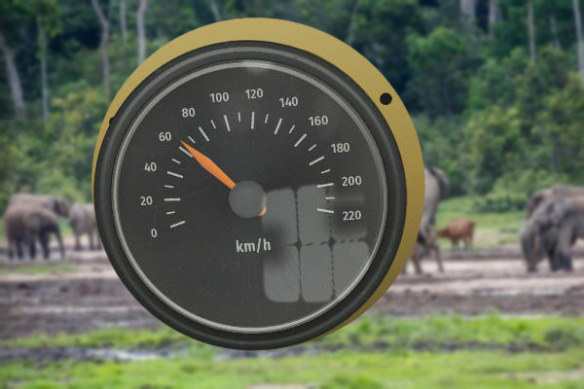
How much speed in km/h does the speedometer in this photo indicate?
65 km/h
